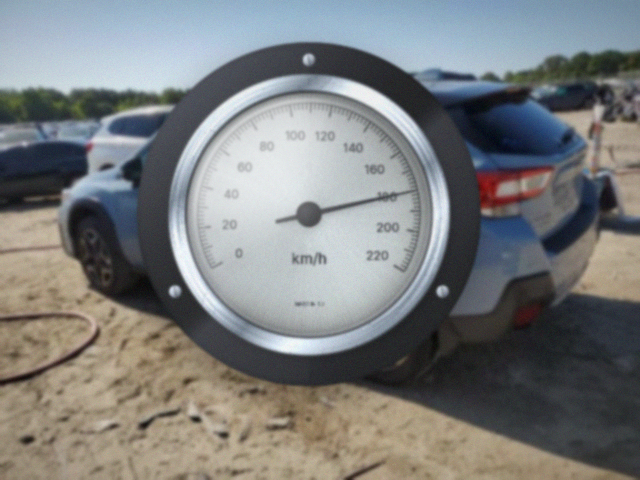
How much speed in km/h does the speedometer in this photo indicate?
180 km/h
